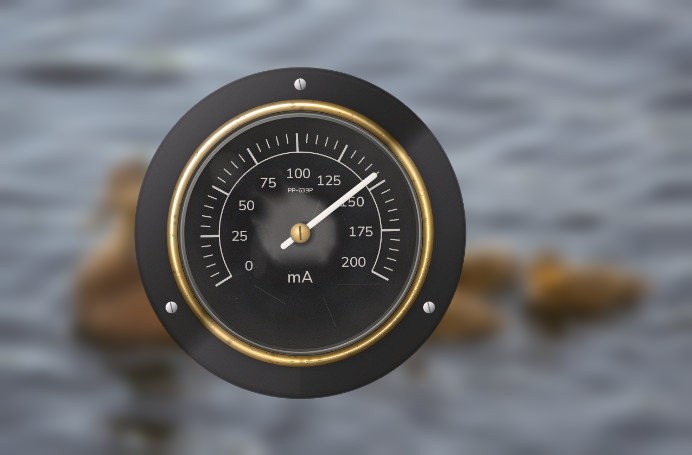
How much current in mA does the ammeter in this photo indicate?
145 mA
